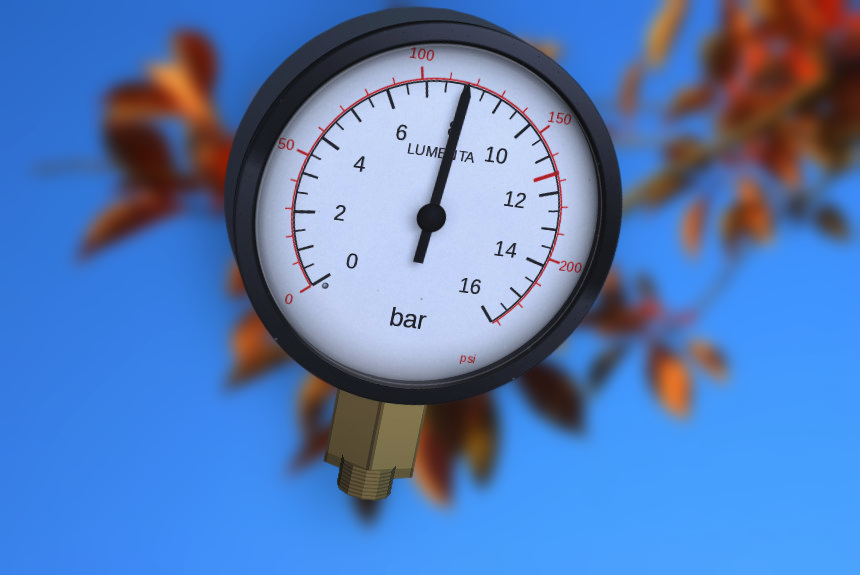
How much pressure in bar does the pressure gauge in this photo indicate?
8 bar
